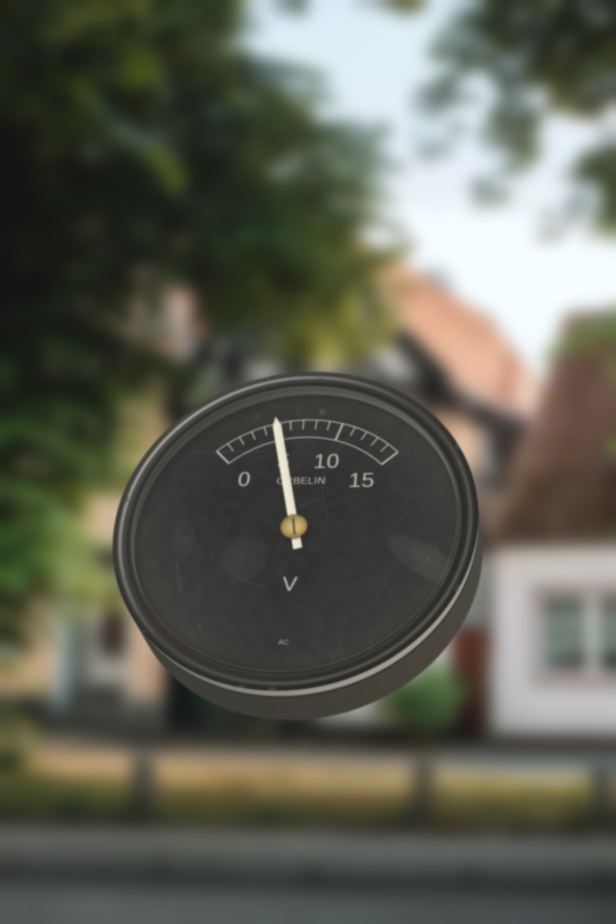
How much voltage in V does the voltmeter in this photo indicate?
5 V
